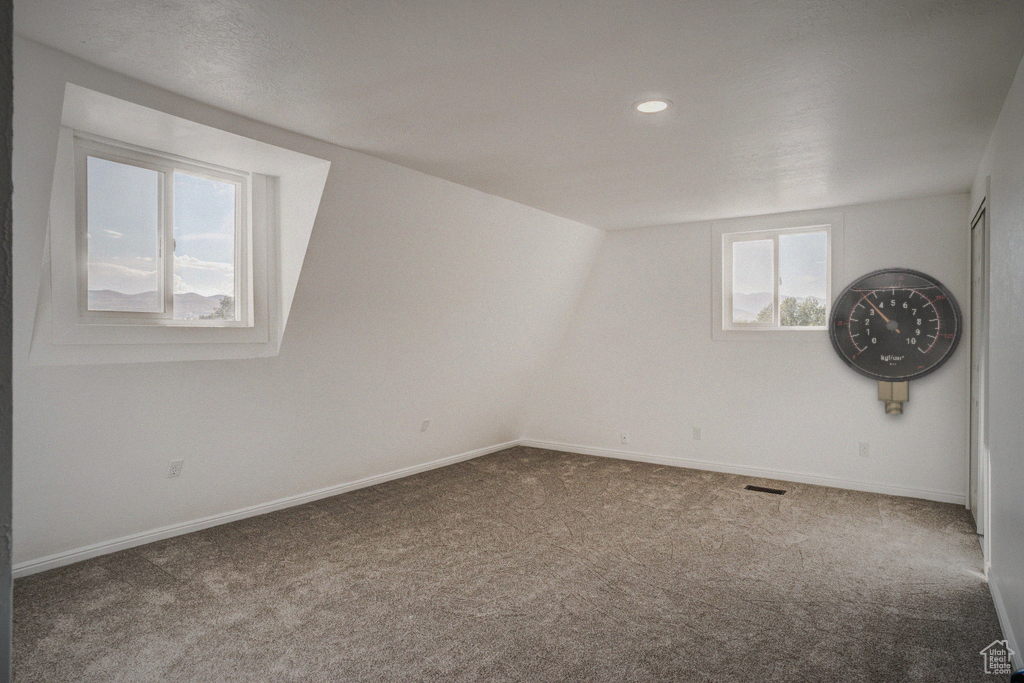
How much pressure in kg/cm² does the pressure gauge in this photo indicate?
3.5 kg/cm²
